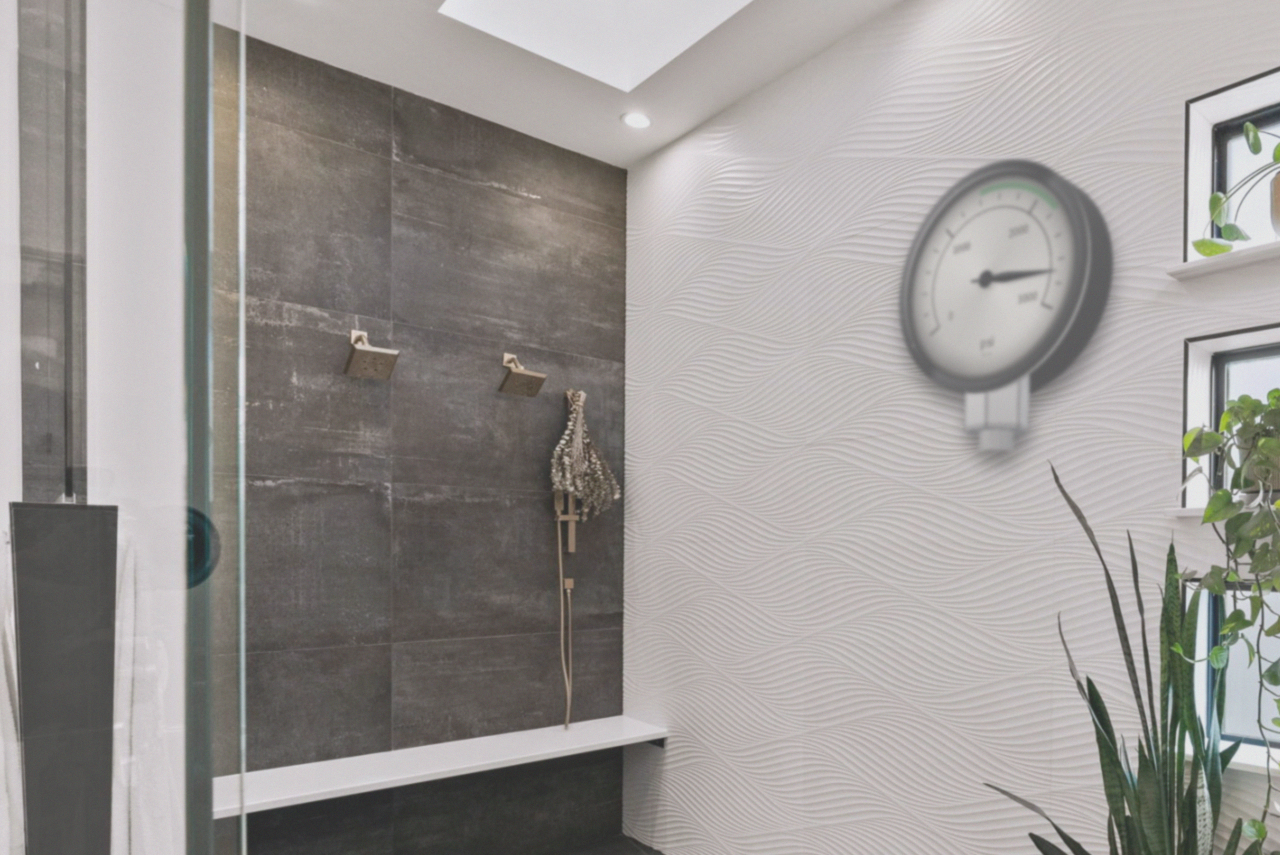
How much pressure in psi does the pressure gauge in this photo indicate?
2700 psi
